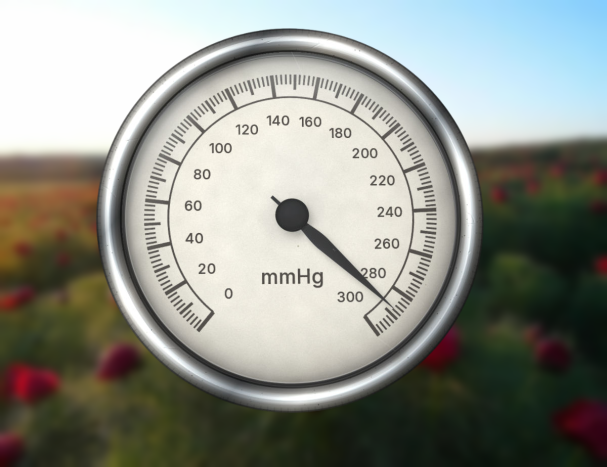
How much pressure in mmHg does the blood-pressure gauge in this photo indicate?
288 mmHg
